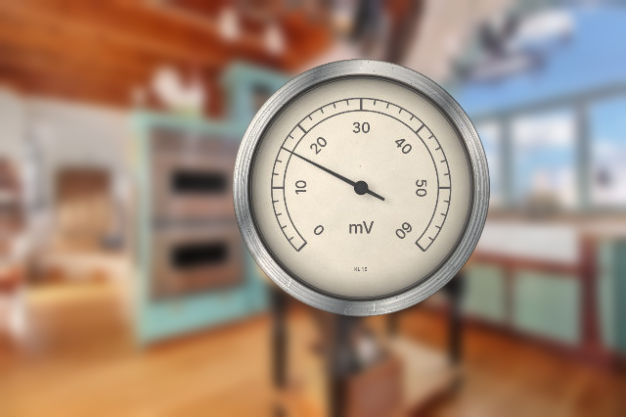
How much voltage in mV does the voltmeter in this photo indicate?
16 mV
